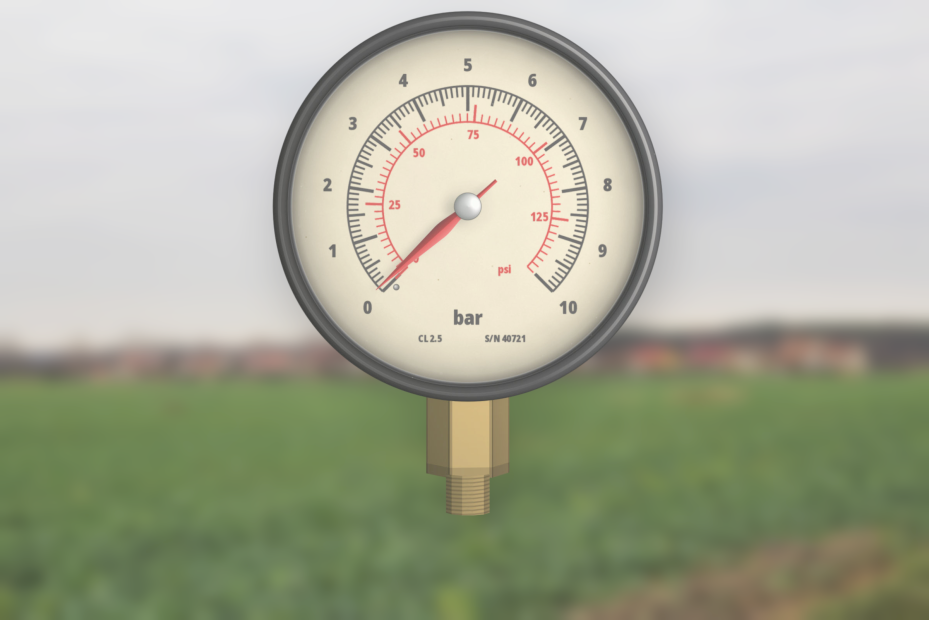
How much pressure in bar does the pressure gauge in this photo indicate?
0.1 bar
